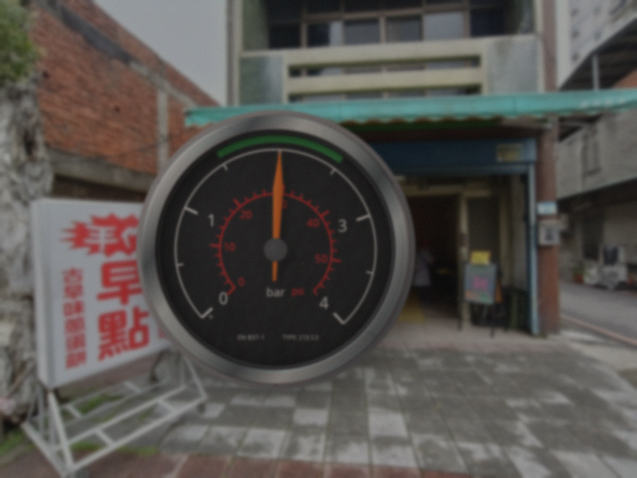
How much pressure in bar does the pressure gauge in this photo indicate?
2 bar
